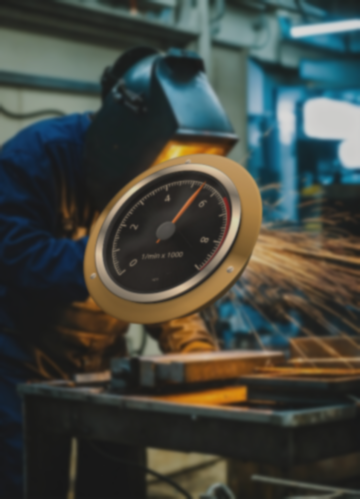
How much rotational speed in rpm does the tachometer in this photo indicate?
5500 rpm
